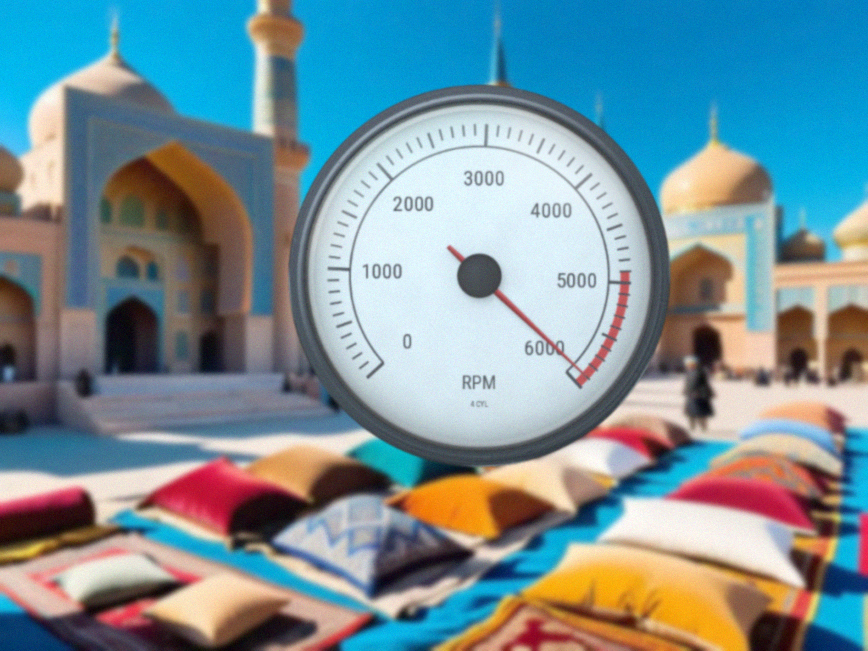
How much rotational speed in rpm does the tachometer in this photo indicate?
5900 rpm
